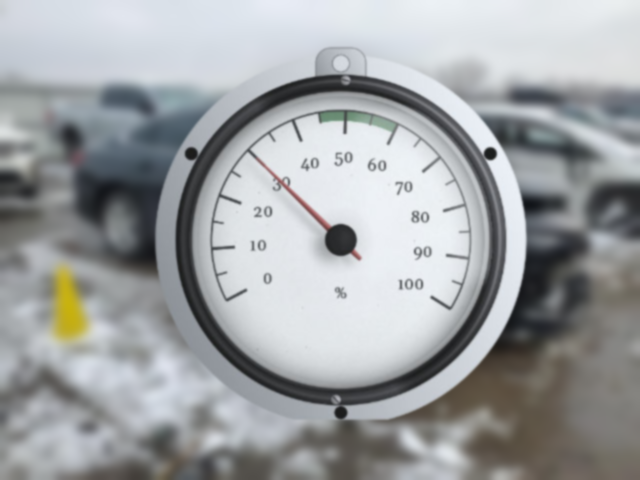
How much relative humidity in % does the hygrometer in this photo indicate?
30 %
